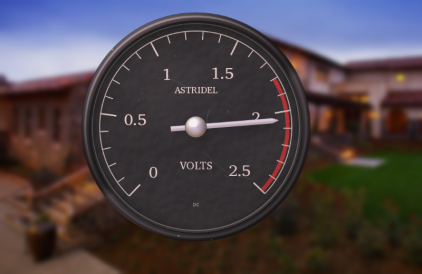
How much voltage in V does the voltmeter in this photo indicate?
2.05 V
